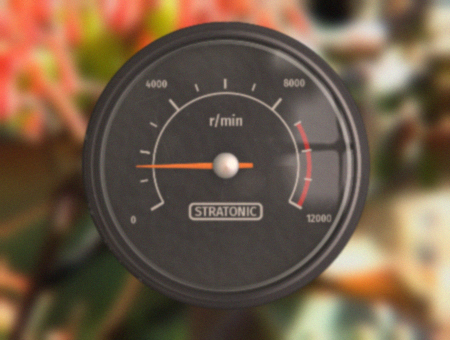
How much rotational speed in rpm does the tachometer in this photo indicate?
1500 rpm
